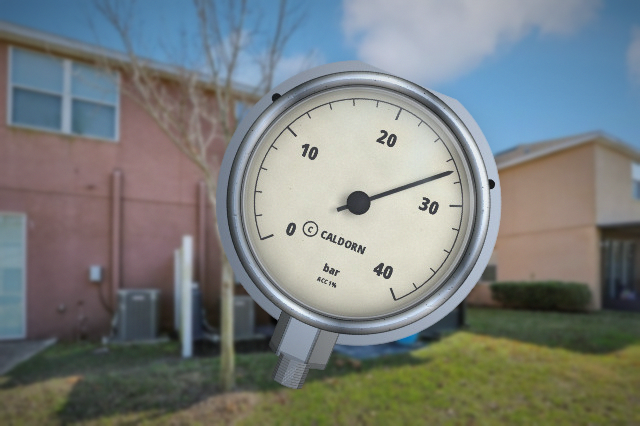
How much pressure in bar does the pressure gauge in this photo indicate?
27 bar
